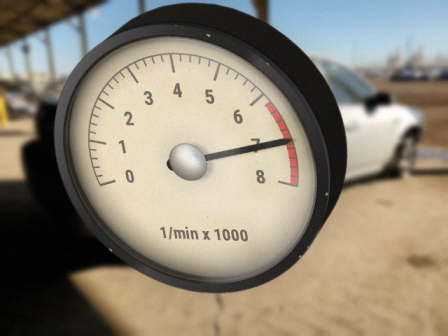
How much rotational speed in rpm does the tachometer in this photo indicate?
7000 rpm
